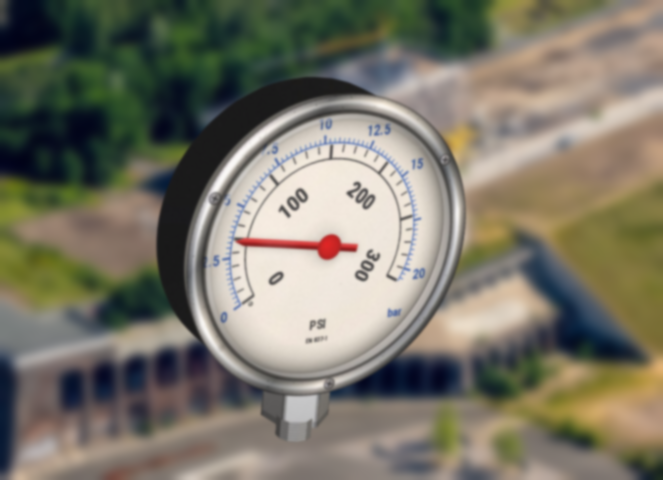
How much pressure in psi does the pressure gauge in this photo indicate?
50 psi
